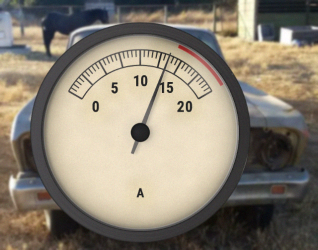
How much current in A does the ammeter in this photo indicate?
13.5 A
